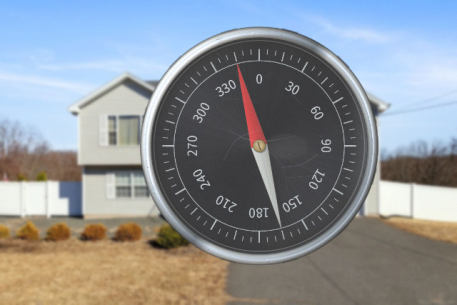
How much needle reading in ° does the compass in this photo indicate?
345 °
